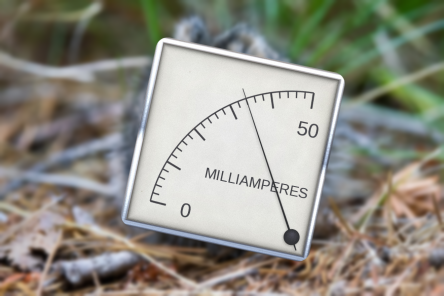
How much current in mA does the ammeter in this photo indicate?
34 mA
